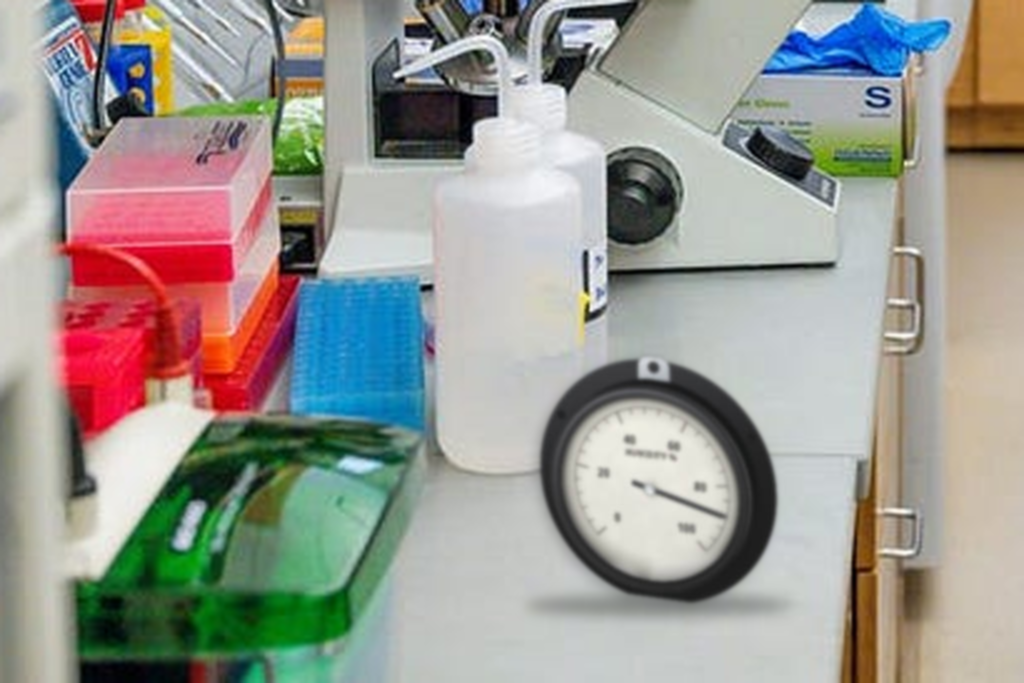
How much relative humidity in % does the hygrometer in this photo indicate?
88 %
